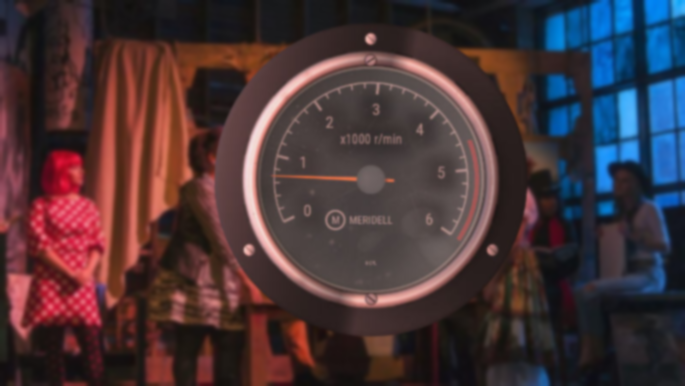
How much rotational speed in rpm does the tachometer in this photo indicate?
700 rpm
